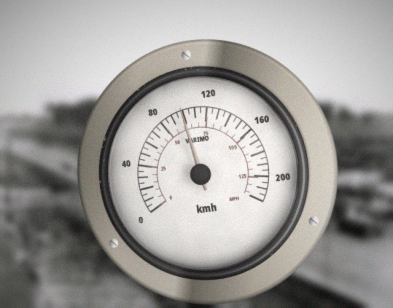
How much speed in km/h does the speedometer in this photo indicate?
100 km/h
